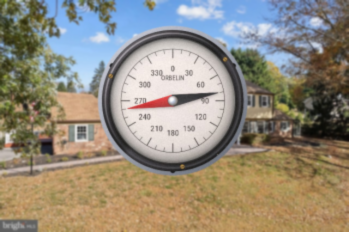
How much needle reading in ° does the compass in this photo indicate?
260 °
